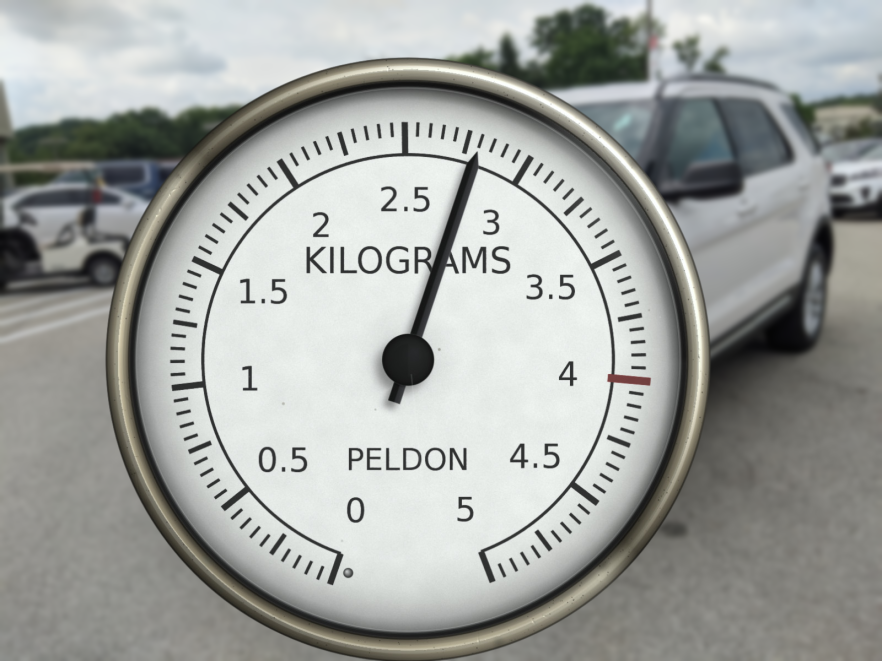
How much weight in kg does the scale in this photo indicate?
2.8 kg
